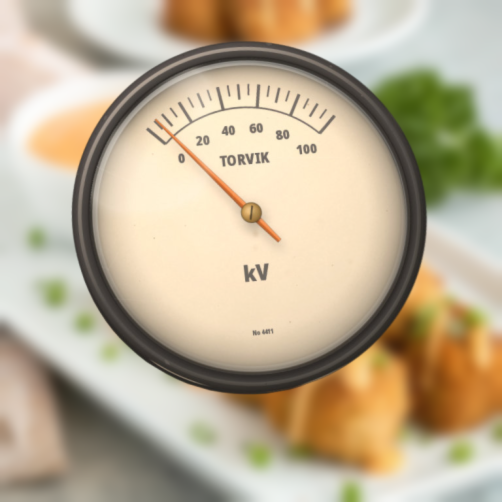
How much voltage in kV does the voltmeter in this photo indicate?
5 kV
